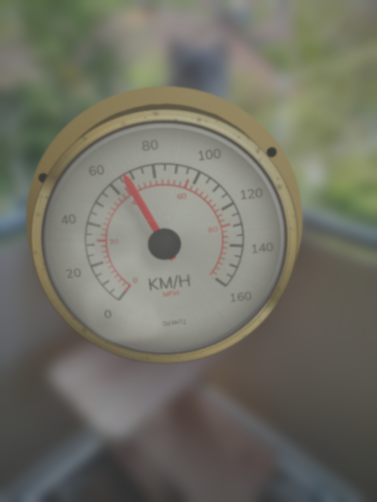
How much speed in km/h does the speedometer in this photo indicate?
67.5 km/h
